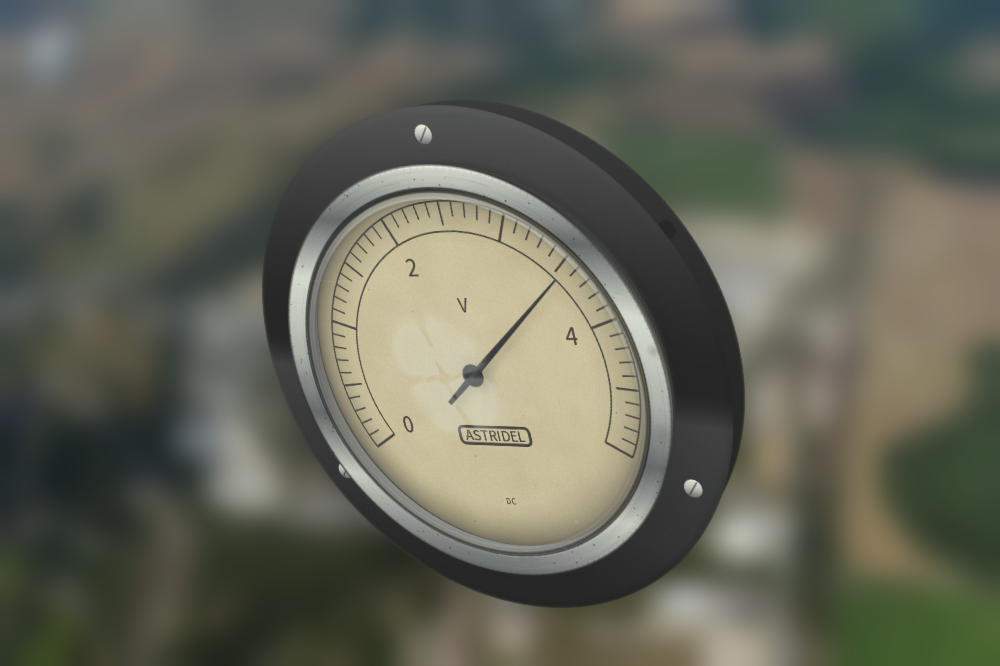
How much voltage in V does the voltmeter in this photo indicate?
3.55 V
